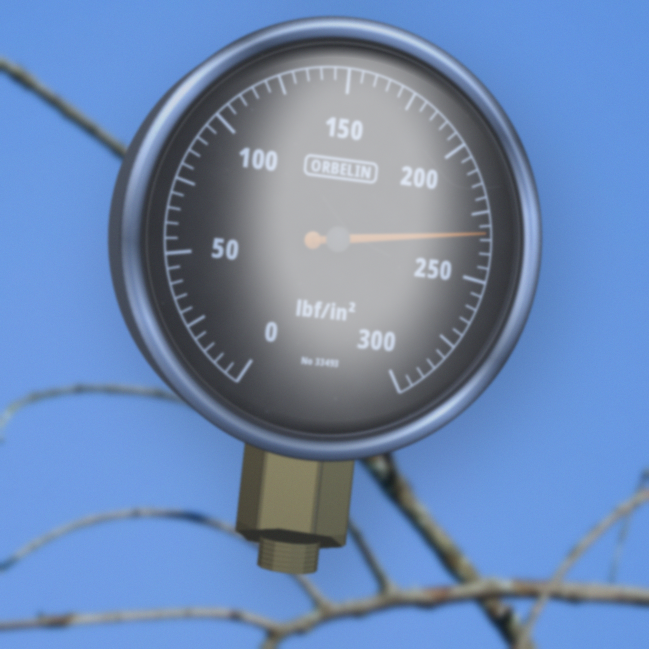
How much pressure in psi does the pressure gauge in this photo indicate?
232.5 psi
